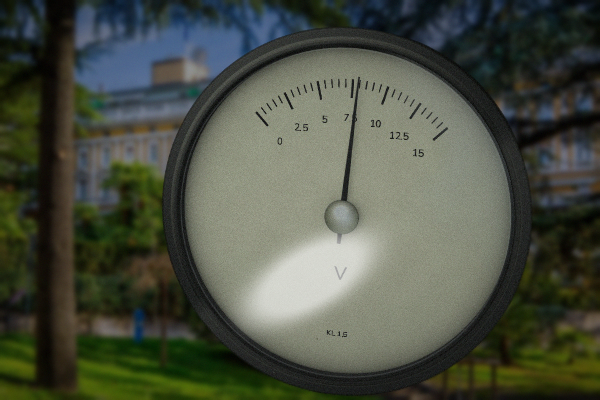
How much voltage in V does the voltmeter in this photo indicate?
8 V
